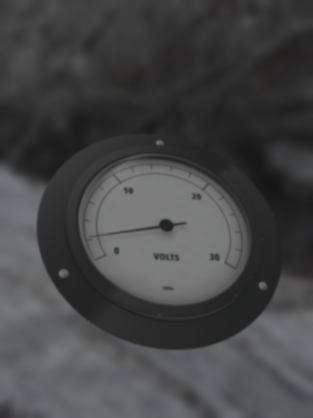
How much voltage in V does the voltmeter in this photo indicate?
2 V
